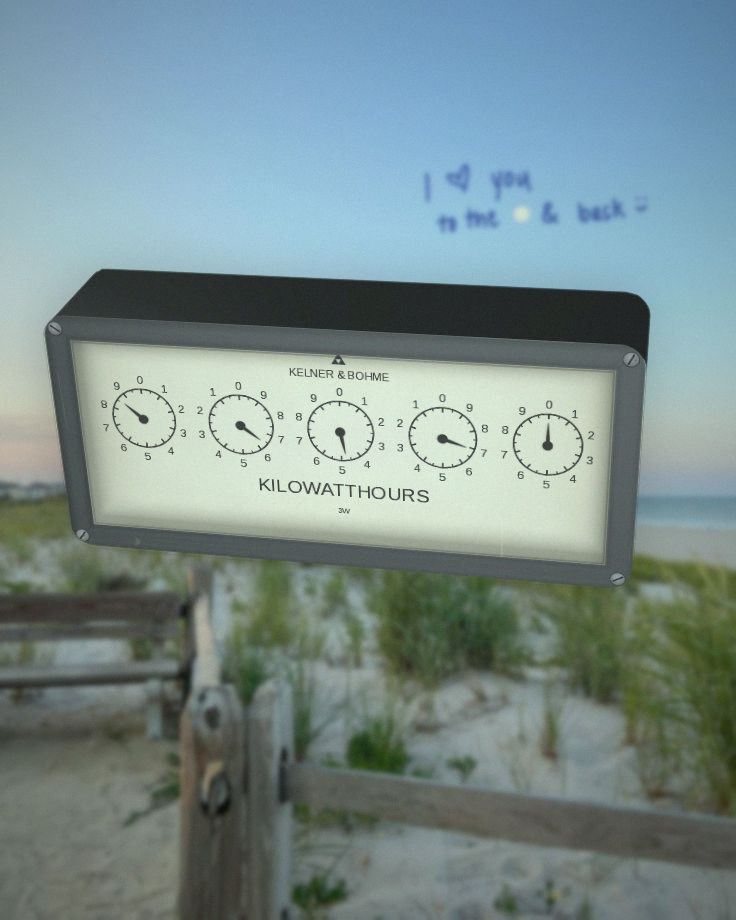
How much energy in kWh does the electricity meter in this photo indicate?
86470 kWh
